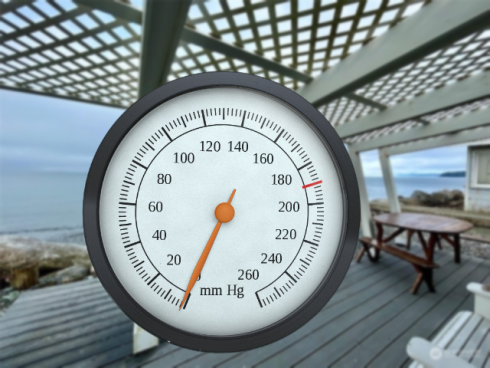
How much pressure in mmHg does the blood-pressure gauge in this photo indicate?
2 mmHg
